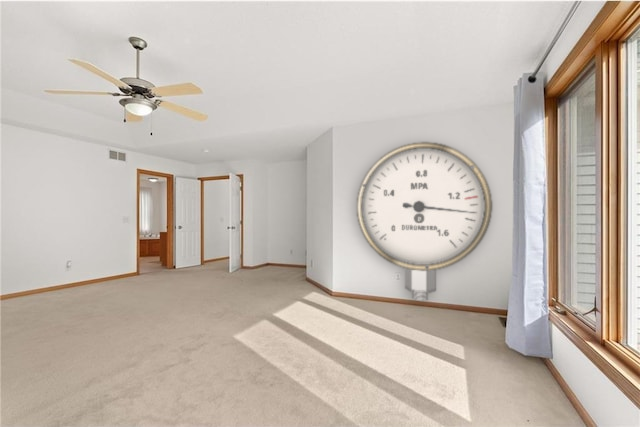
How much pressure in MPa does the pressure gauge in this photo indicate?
1.35 MPa
